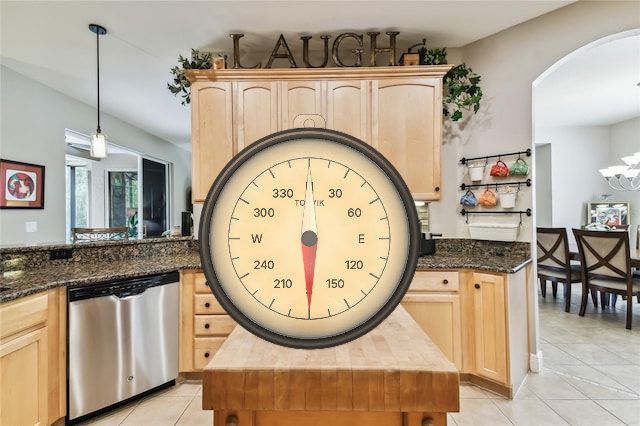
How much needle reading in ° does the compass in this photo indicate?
180 °
